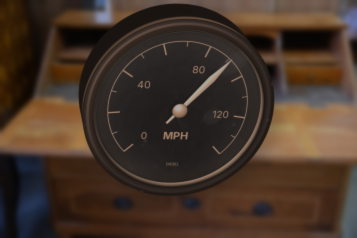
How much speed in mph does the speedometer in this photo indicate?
90 mph
